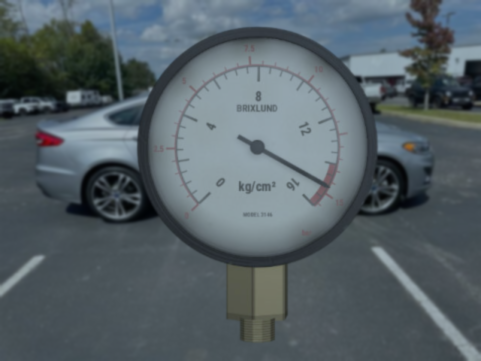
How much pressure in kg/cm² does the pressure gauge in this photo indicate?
15 kg/cm²
